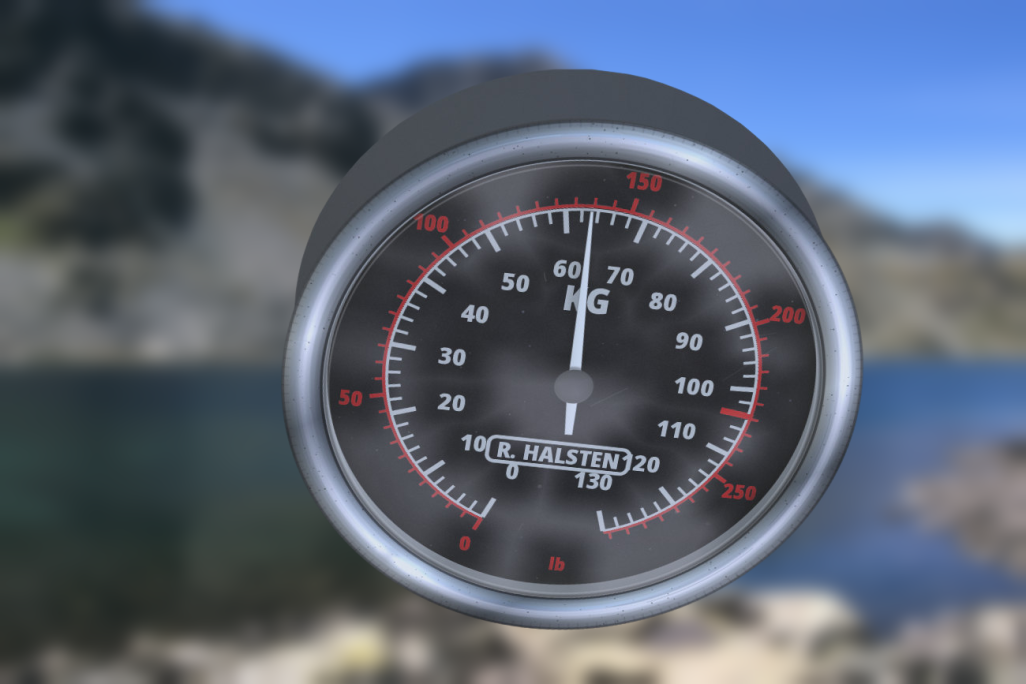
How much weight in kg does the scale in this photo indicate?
63 kg
